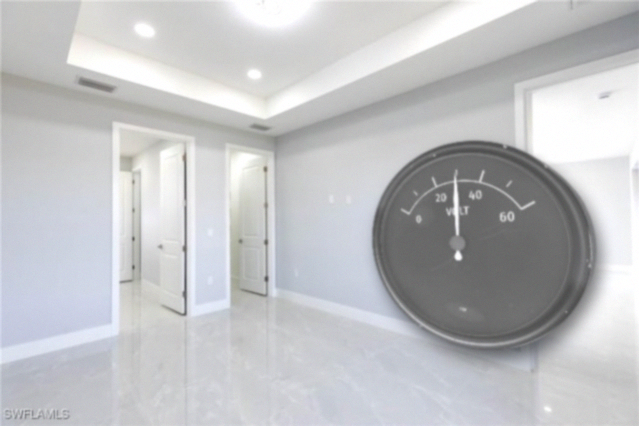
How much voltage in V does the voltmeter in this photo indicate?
30 V
